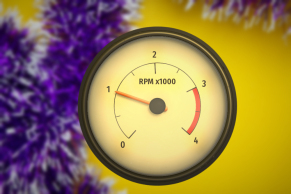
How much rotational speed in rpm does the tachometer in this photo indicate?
1000 rpm
